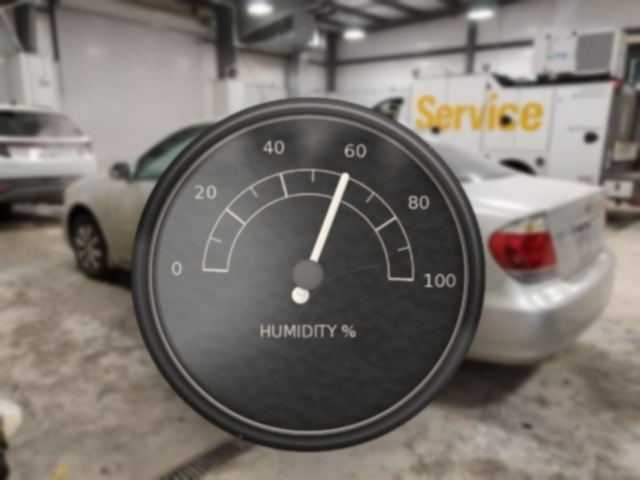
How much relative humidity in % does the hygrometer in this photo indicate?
60 %
